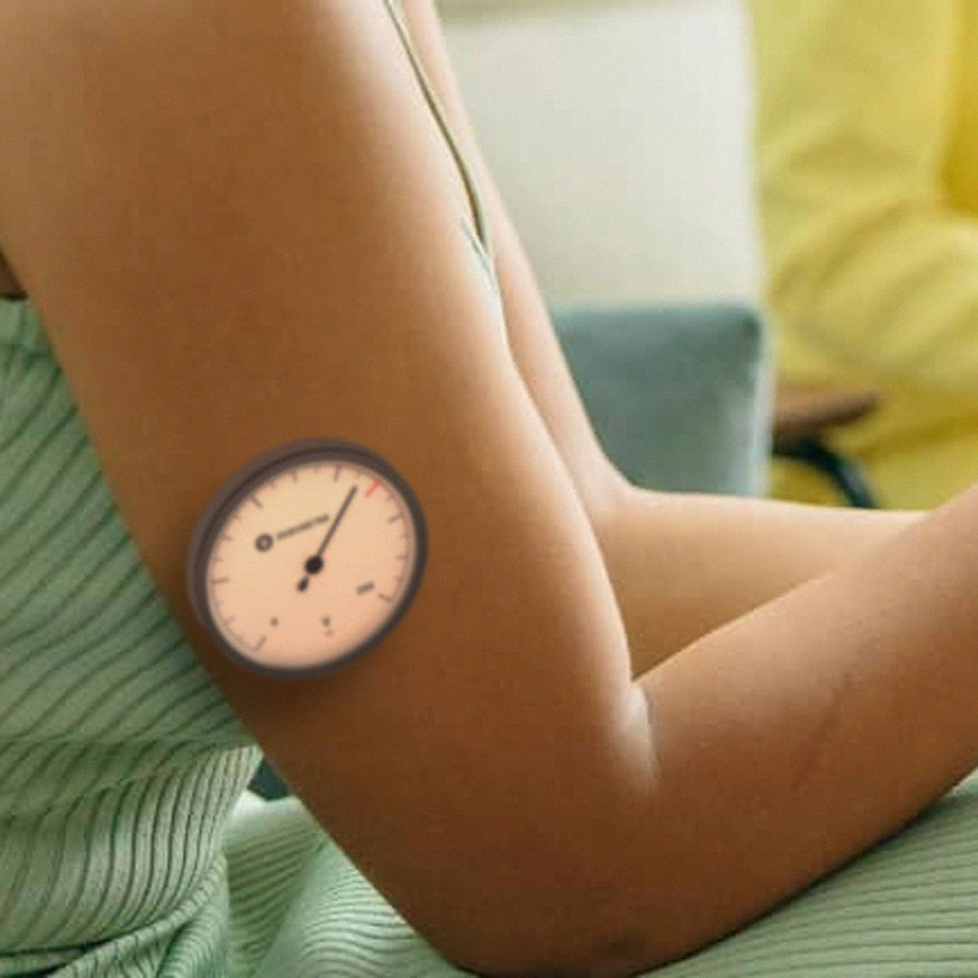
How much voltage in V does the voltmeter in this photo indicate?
130 V
